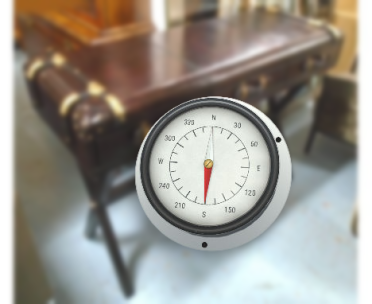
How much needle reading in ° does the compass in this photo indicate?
180 °
